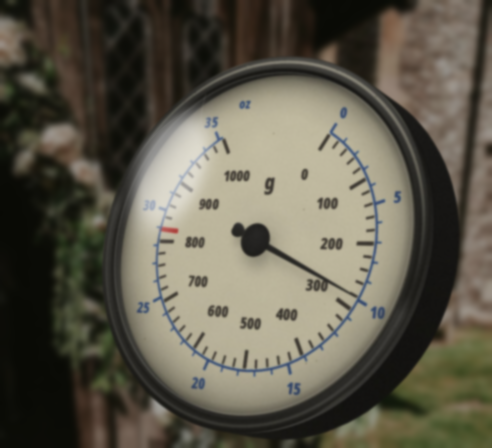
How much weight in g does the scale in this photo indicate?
280 g
